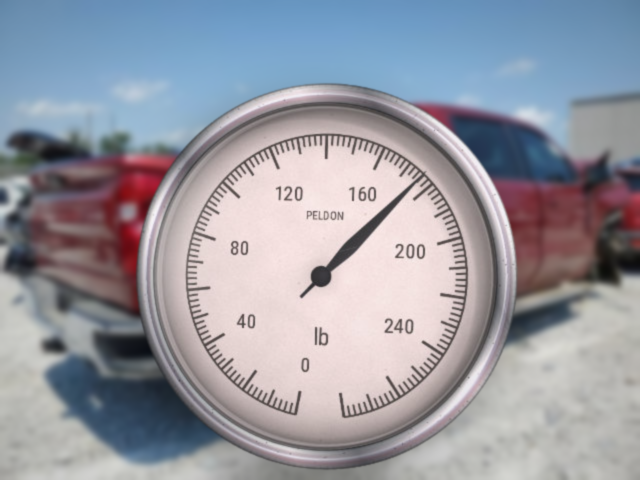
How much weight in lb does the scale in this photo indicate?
176 lb
